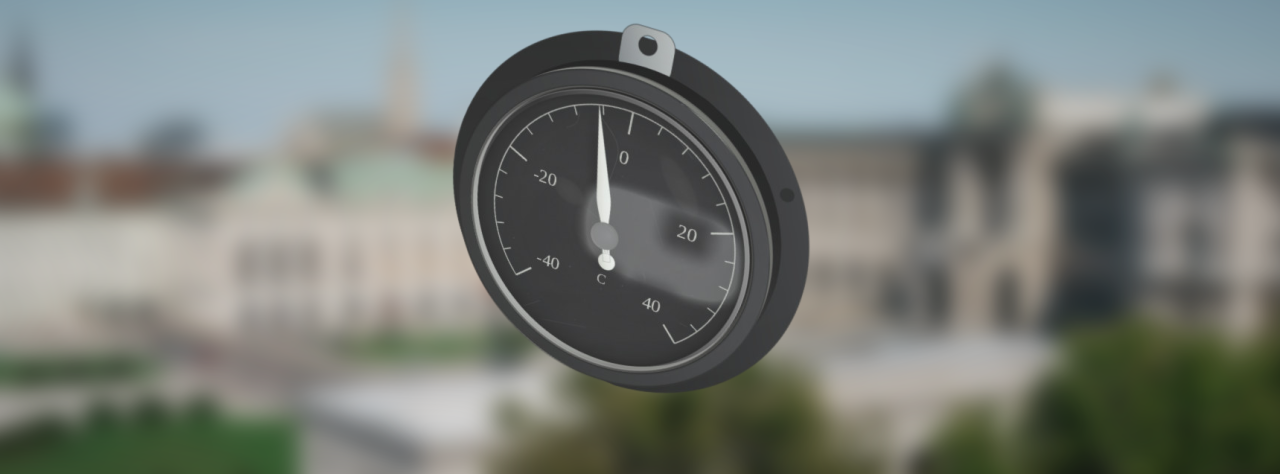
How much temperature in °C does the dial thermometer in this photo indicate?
-4 °C
